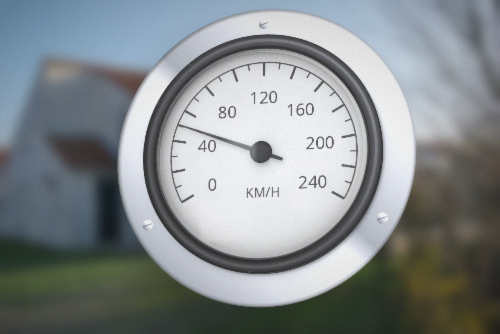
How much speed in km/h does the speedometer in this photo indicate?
50 km/h
